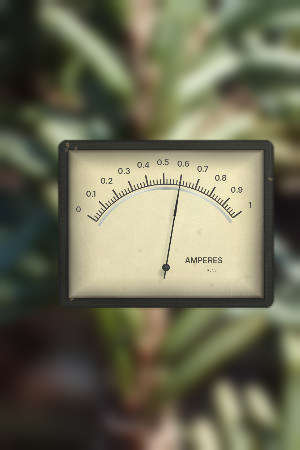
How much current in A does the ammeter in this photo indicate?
0.6 A
